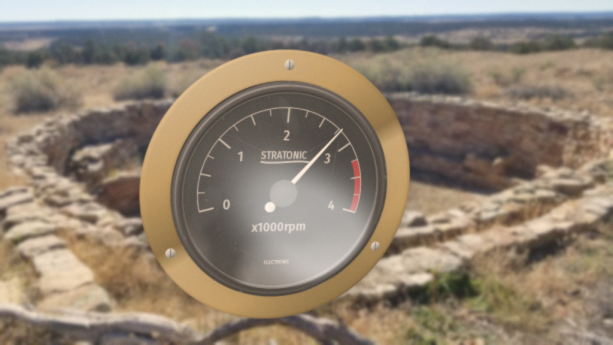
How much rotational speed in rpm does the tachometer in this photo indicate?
2750 rpm
